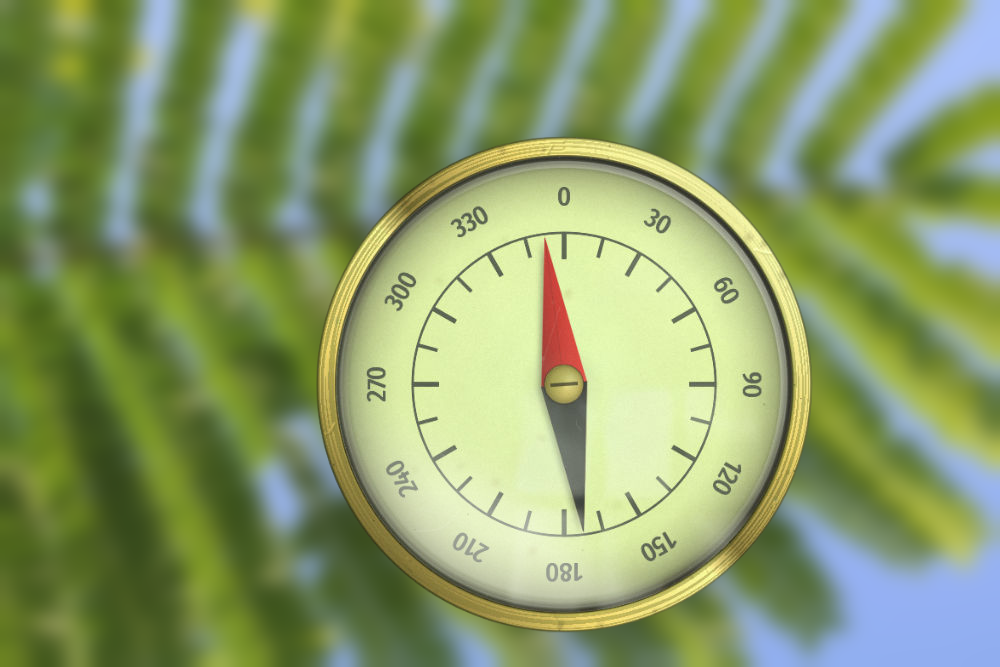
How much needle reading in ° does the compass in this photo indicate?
352.5 °
